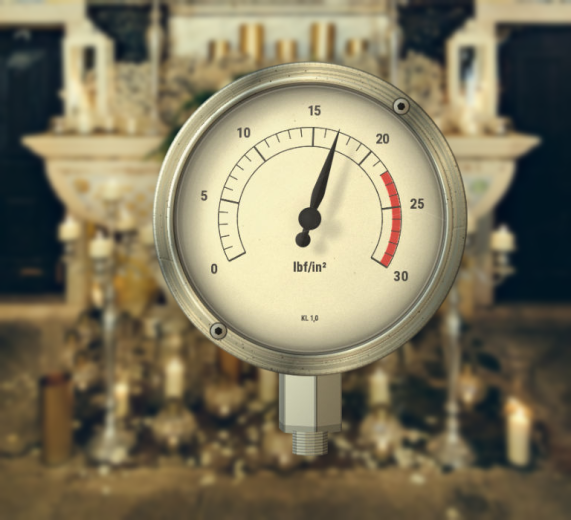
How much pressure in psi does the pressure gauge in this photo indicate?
17 psi
